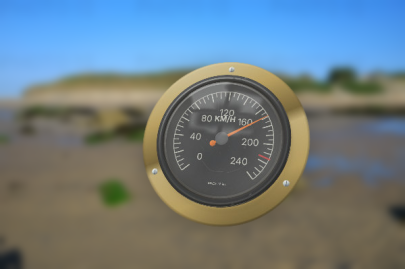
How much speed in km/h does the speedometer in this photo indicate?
170 km/h
